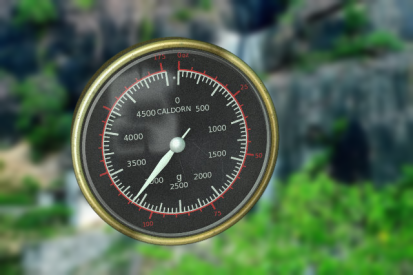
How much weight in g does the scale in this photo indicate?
3100 g
